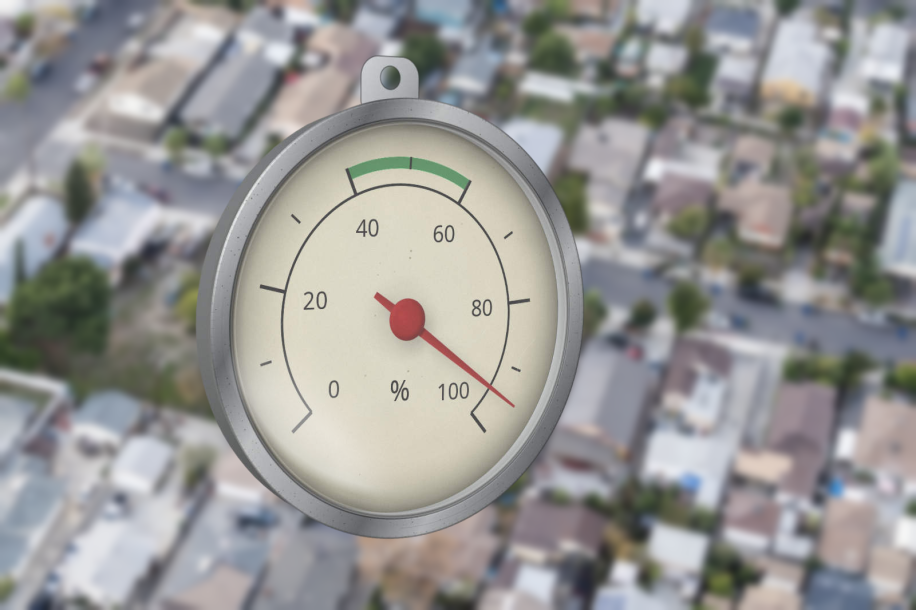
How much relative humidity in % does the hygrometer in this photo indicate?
95 %
